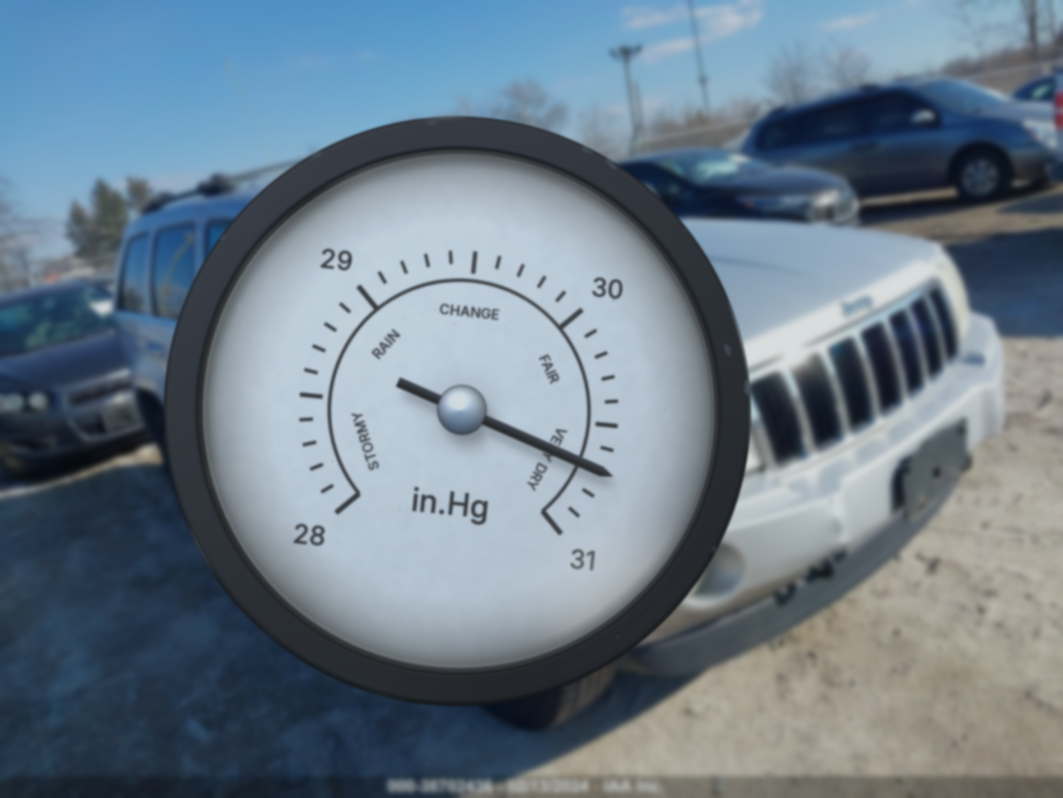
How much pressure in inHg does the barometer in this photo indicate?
30.7 inHg
